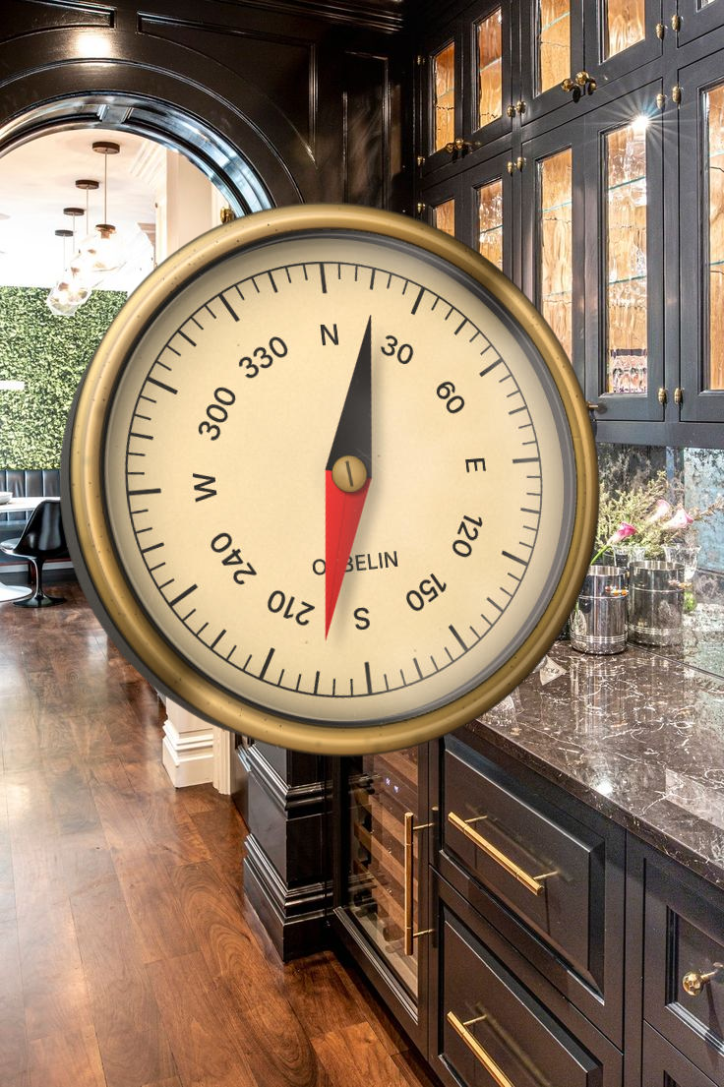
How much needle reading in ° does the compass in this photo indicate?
195 °
